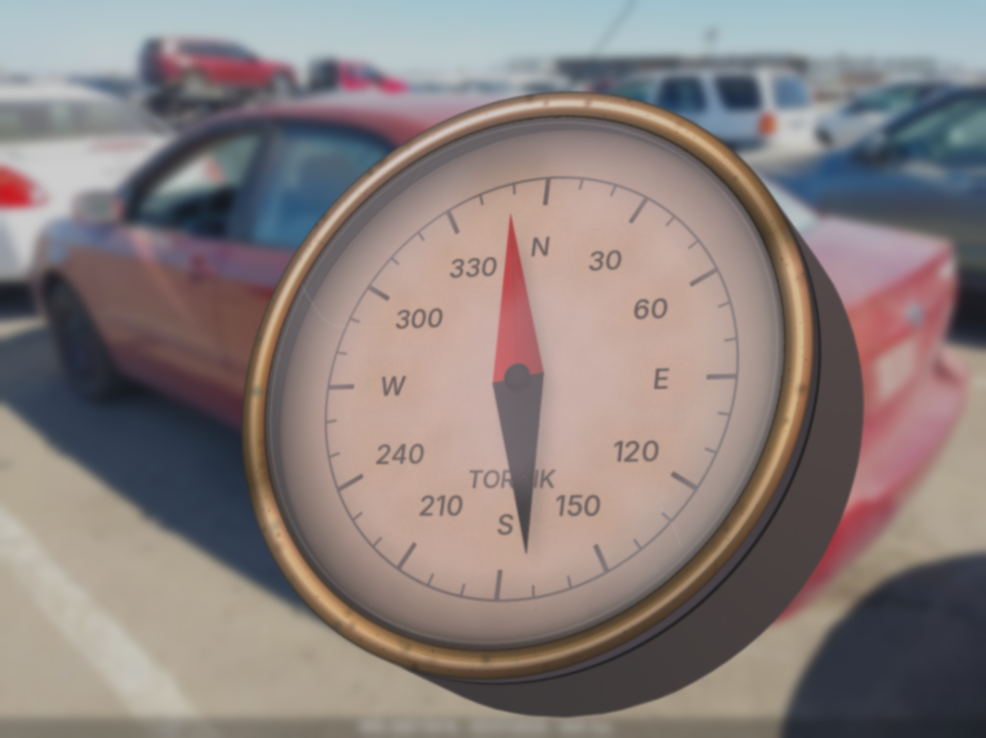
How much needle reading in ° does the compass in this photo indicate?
350 °
